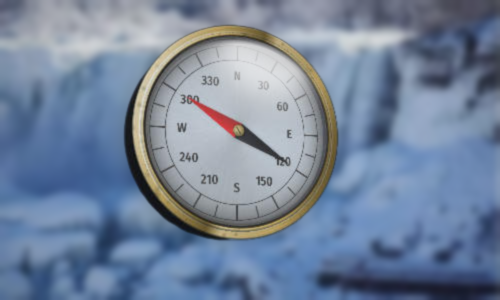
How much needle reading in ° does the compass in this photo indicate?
300 °
